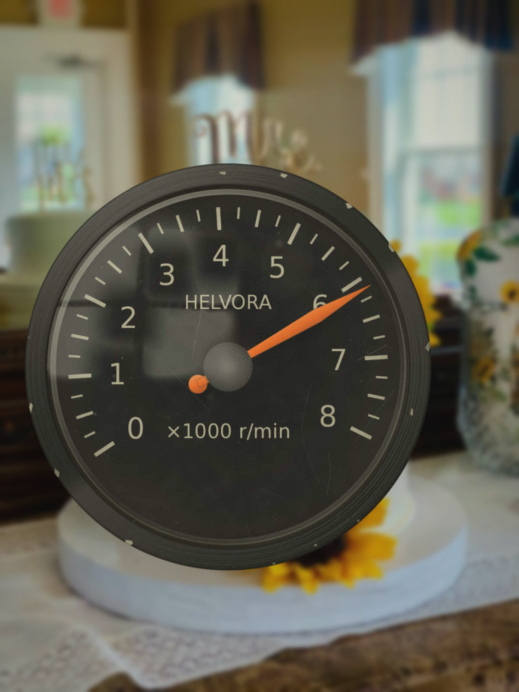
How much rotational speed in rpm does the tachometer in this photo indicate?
6125 rpm
